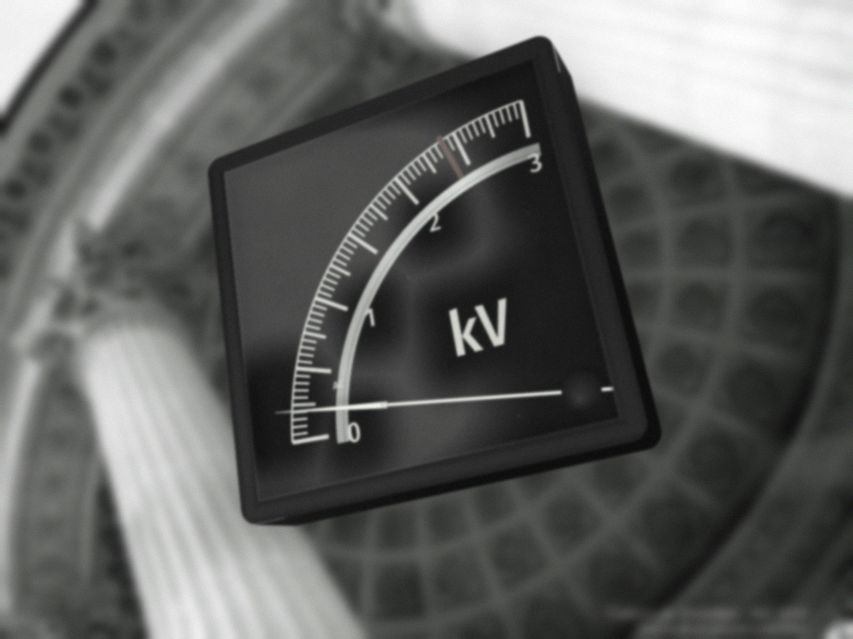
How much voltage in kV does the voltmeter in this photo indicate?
0.2 kV
